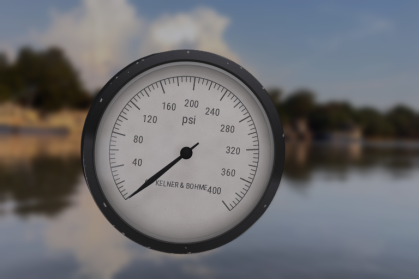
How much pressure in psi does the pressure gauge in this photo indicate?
0 psi
